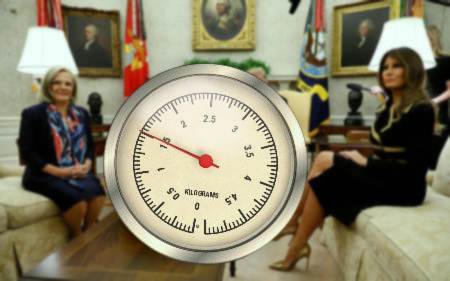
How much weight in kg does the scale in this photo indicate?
1.5 kg
